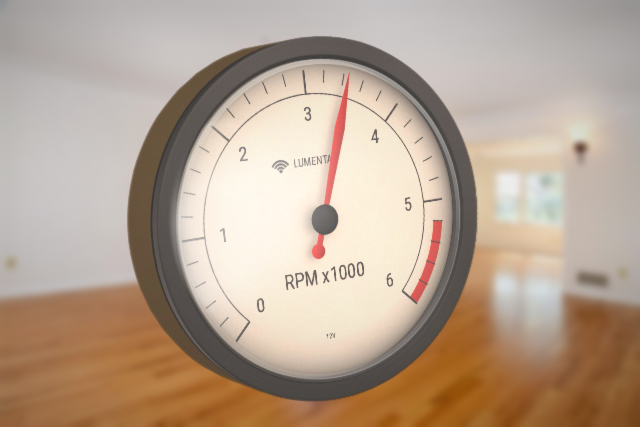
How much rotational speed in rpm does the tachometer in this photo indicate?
3400 rpm
